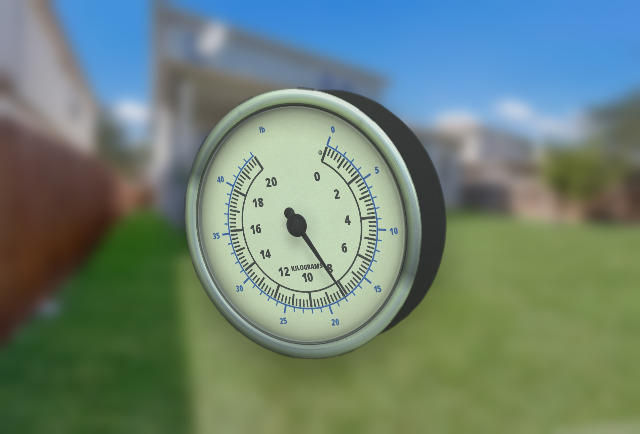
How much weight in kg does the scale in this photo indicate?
8 kg
